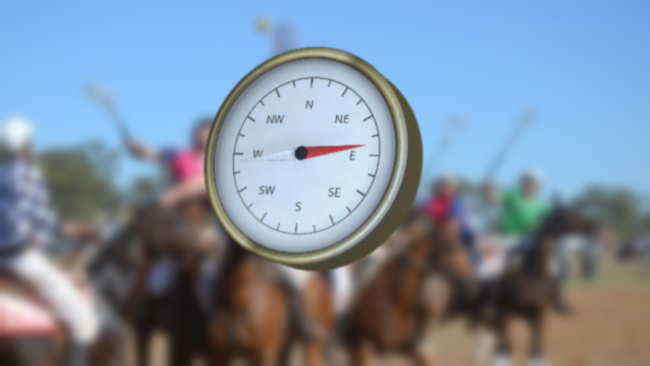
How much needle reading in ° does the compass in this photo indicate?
82.5 °
